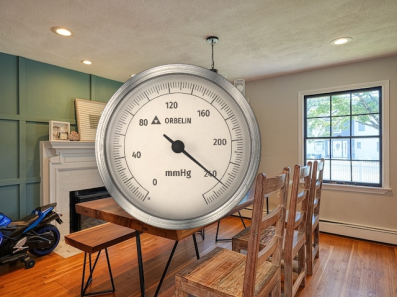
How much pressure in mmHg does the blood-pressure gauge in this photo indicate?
240 mmHg
